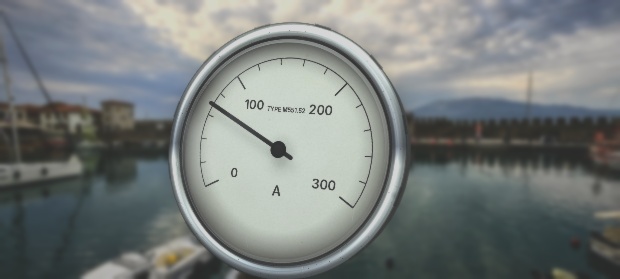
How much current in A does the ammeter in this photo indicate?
70 A
